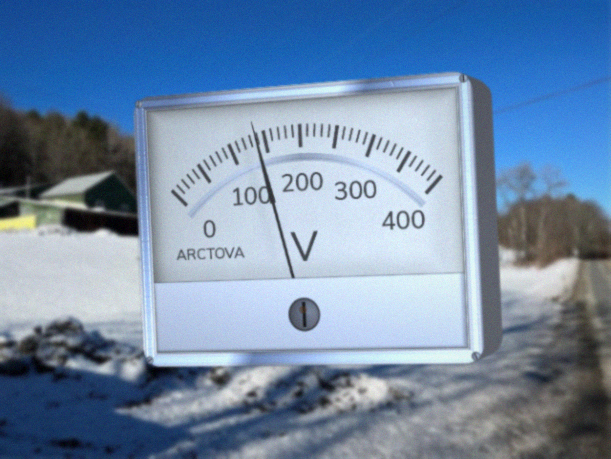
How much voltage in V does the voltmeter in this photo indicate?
140 V
